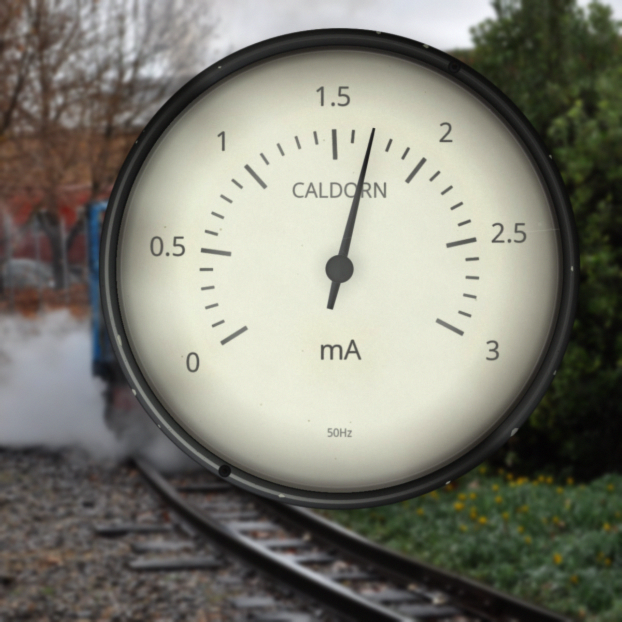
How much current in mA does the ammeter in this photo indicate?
1.7 mA
